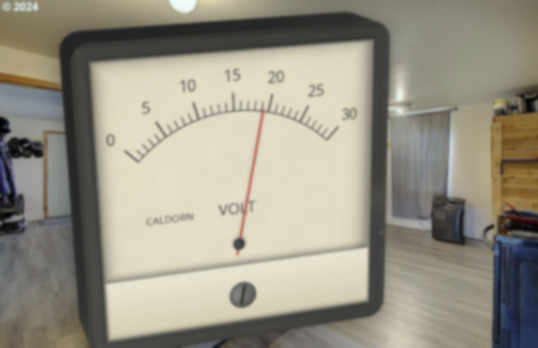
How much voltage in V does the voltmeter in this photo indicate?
19 V
